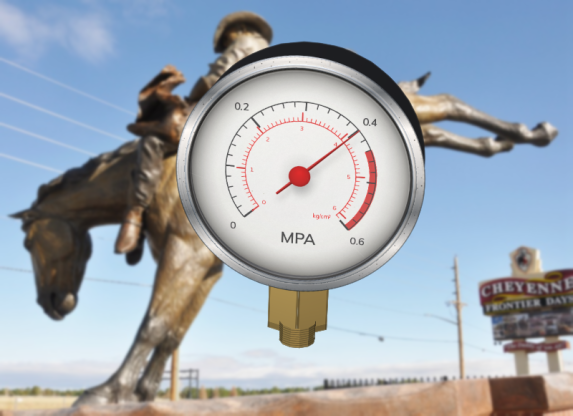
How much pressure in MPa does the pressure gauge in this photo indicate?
0.4 MPa
